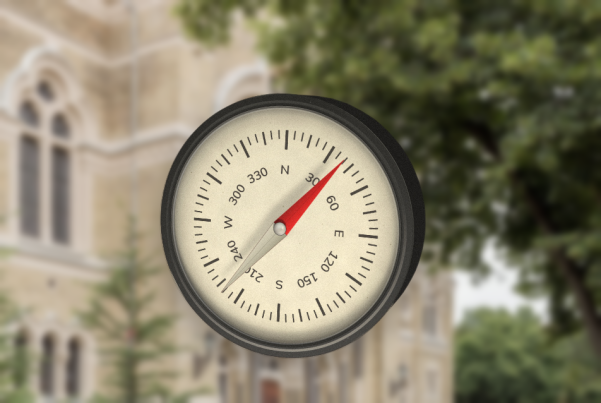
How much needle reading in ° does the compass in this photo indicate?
40 °
